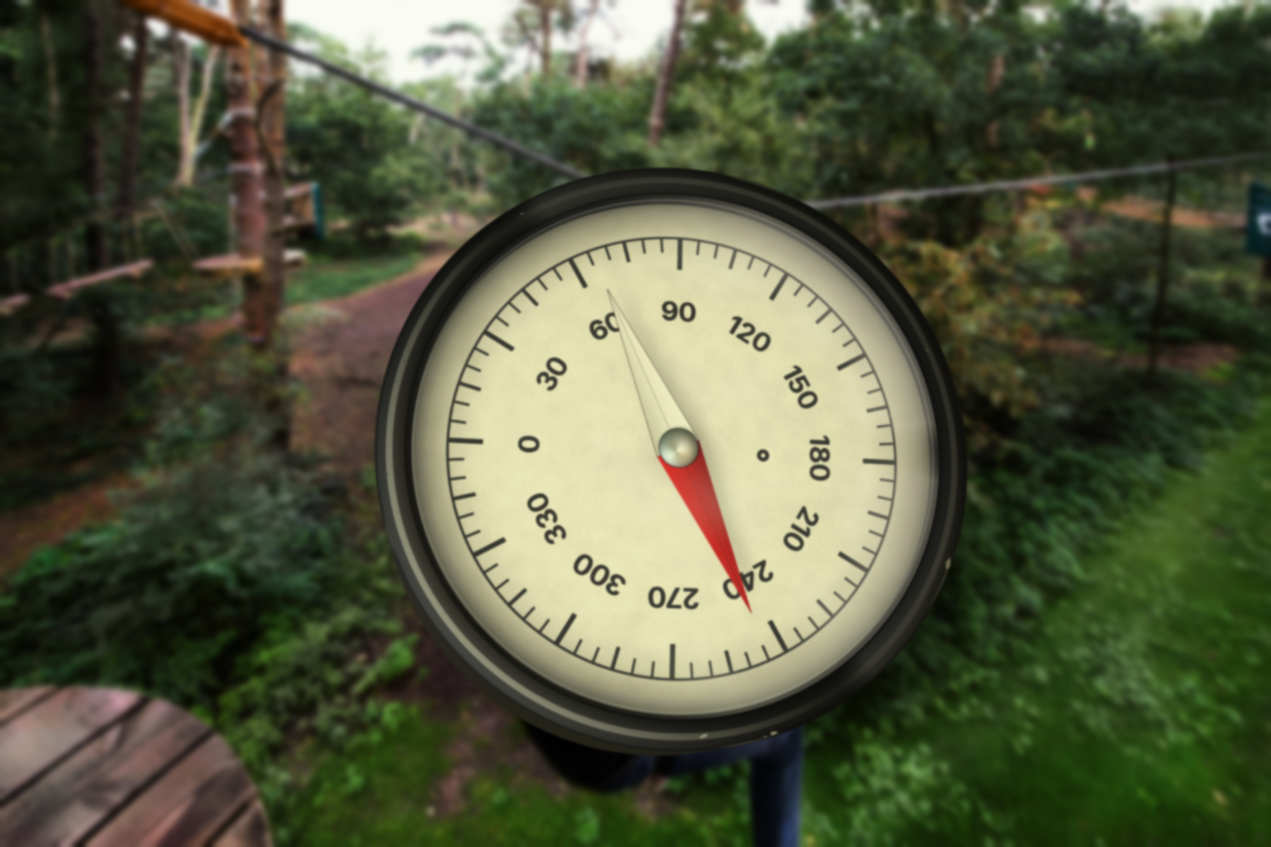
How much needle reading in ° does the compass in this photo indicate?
245 °
